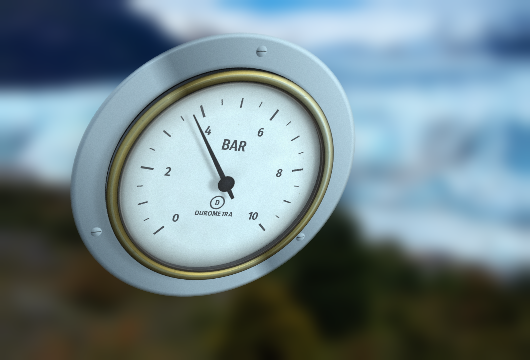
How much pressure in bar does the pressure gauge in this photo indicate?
3.75 bar
